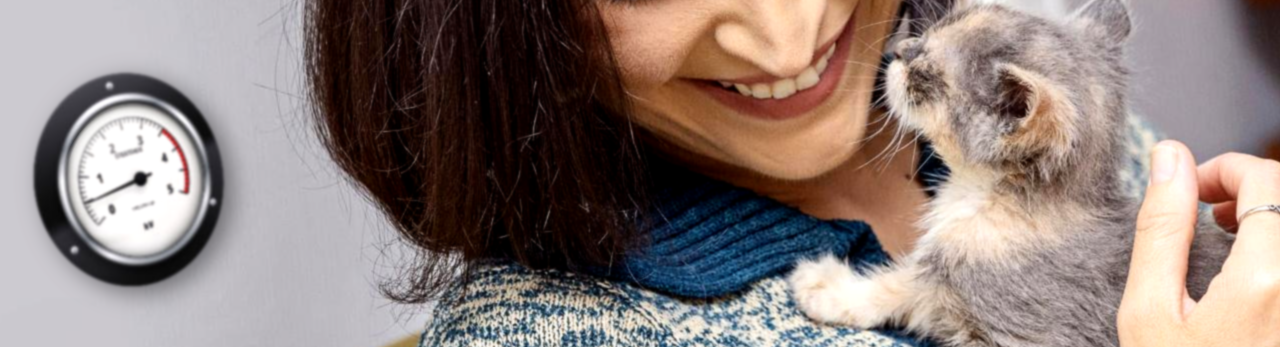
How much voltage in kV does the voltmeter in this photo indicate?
0.5 kV
